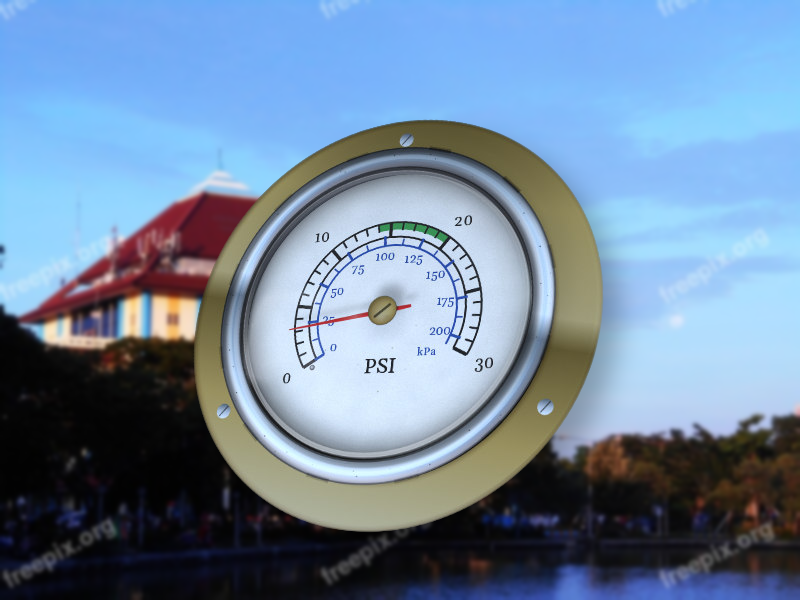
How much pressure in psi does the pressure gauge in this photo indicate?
3 psi
